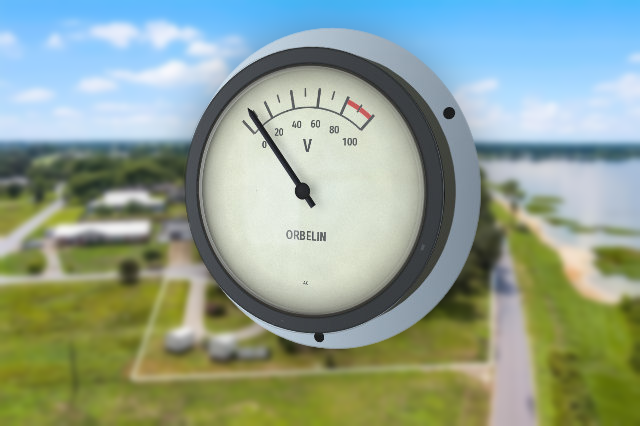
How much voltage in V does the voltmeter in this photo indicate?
10 V
